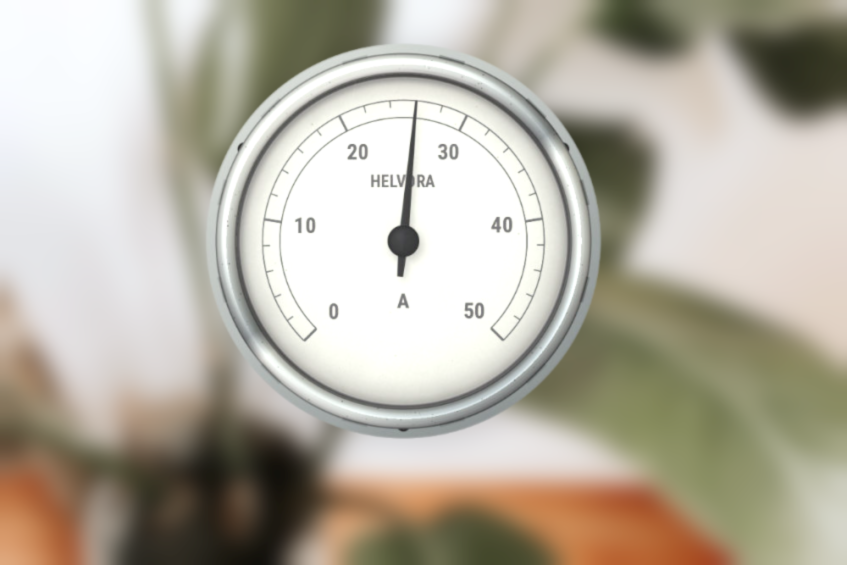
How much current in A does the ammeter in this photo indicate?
26 A
